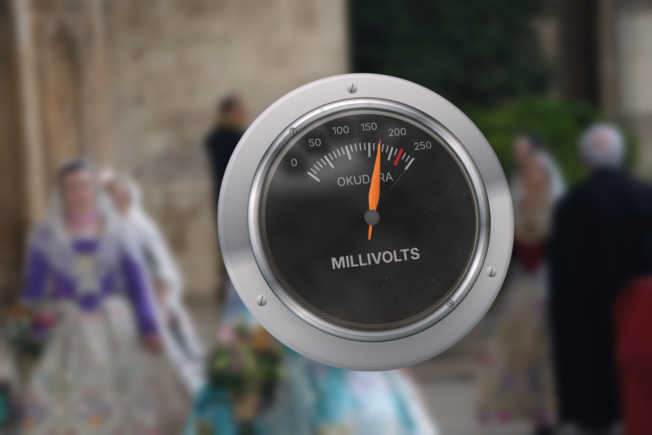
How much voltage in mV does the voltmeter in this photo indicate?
170 mV
